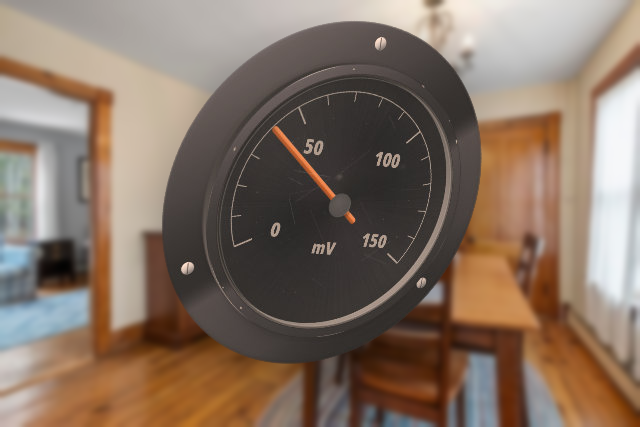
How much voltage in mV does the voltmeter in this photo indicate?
40 mV
